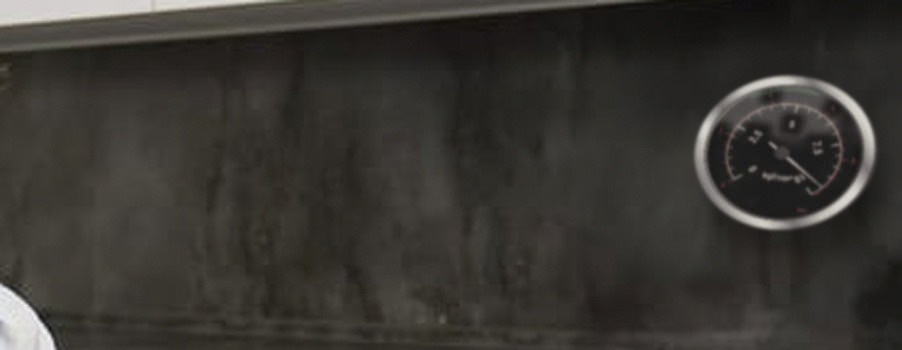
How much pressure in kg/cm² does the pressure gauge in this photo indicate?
9.5 kg/cm²
